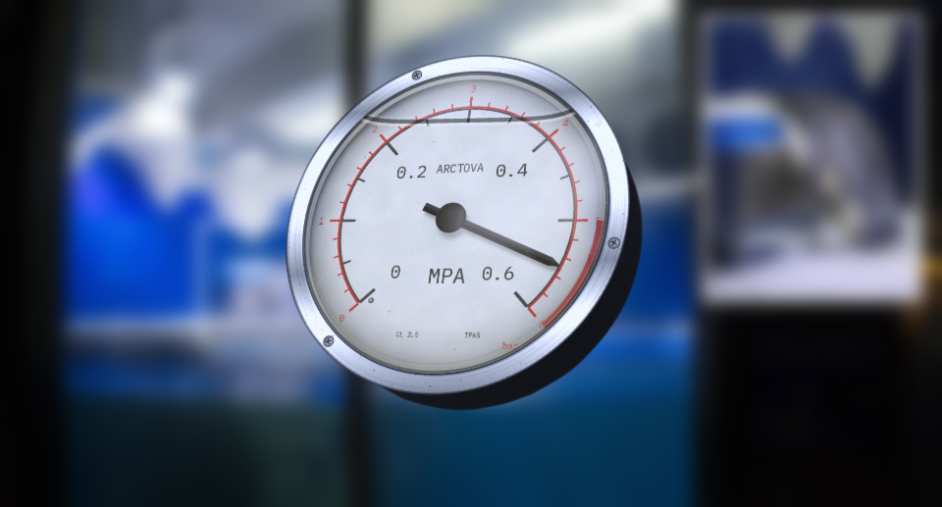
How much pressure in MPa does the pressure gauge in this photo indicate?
0.55 MPa
